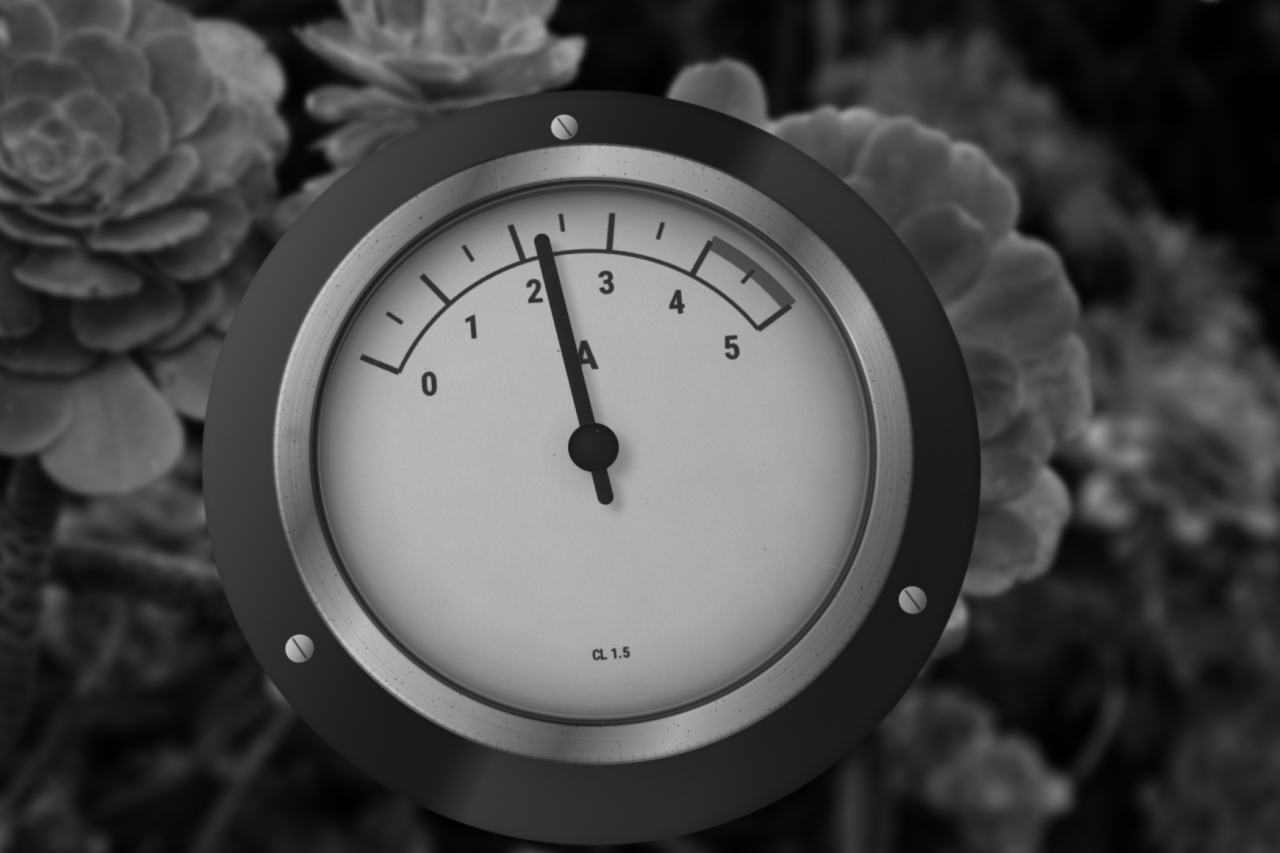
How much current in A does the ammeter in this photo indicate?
2.25 A
